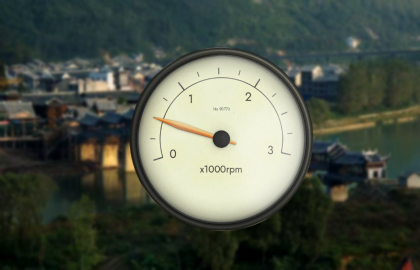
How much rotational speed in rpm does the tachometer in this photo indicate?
500 rpm
